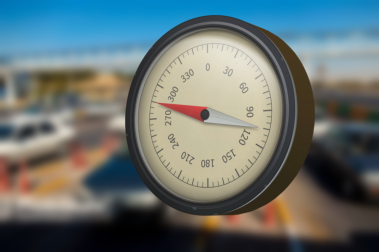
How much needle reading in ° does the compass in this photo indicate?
285 °
